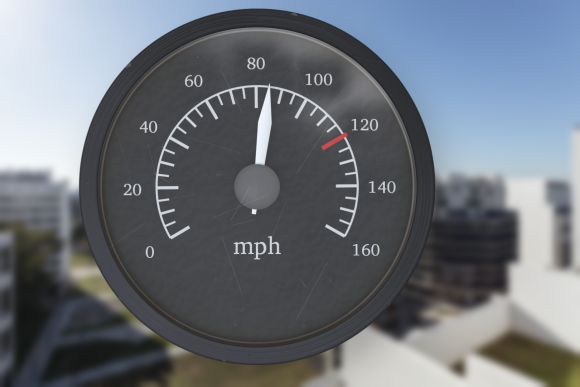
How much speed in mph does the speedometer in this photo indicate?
85 mph
